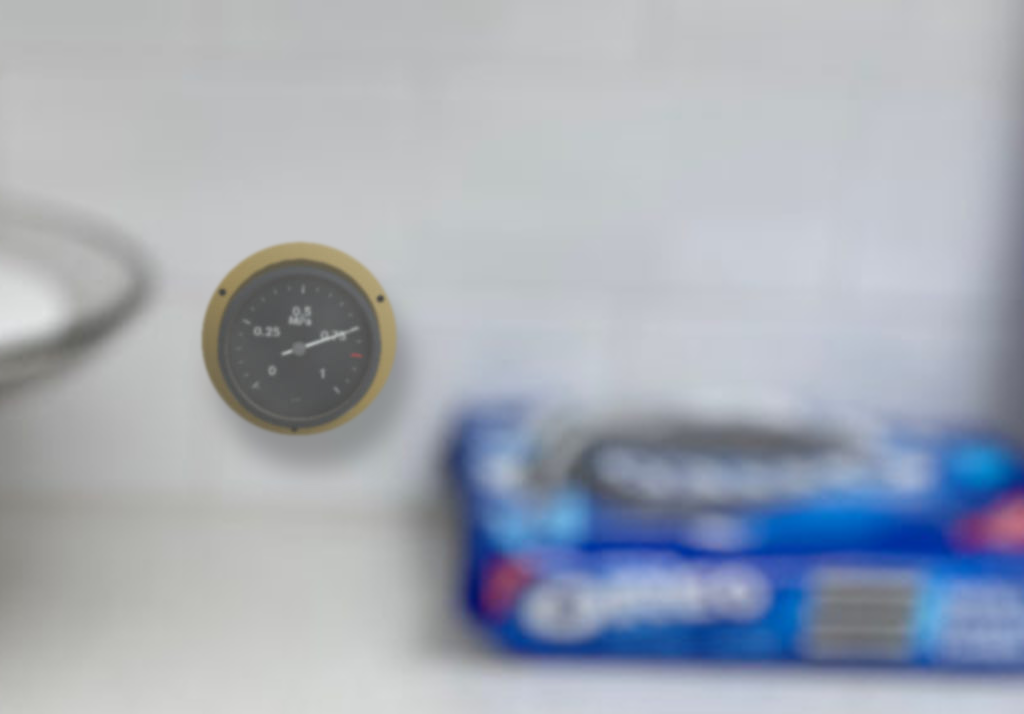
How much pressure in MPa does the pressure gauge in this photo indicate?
0.75 MPa
